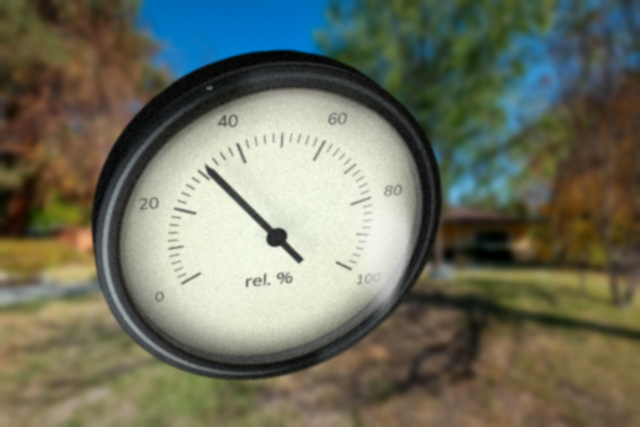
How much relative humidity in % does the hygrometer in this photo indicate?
32 %
